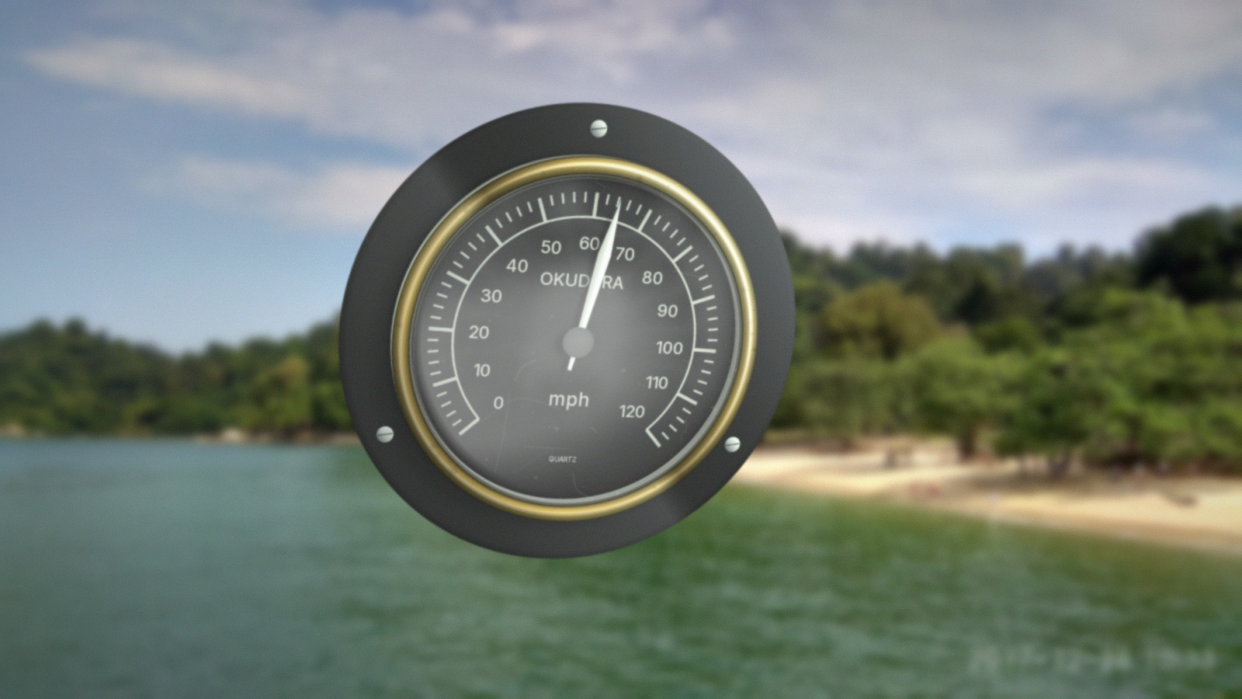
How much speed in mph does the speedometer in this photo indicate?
64 mph
